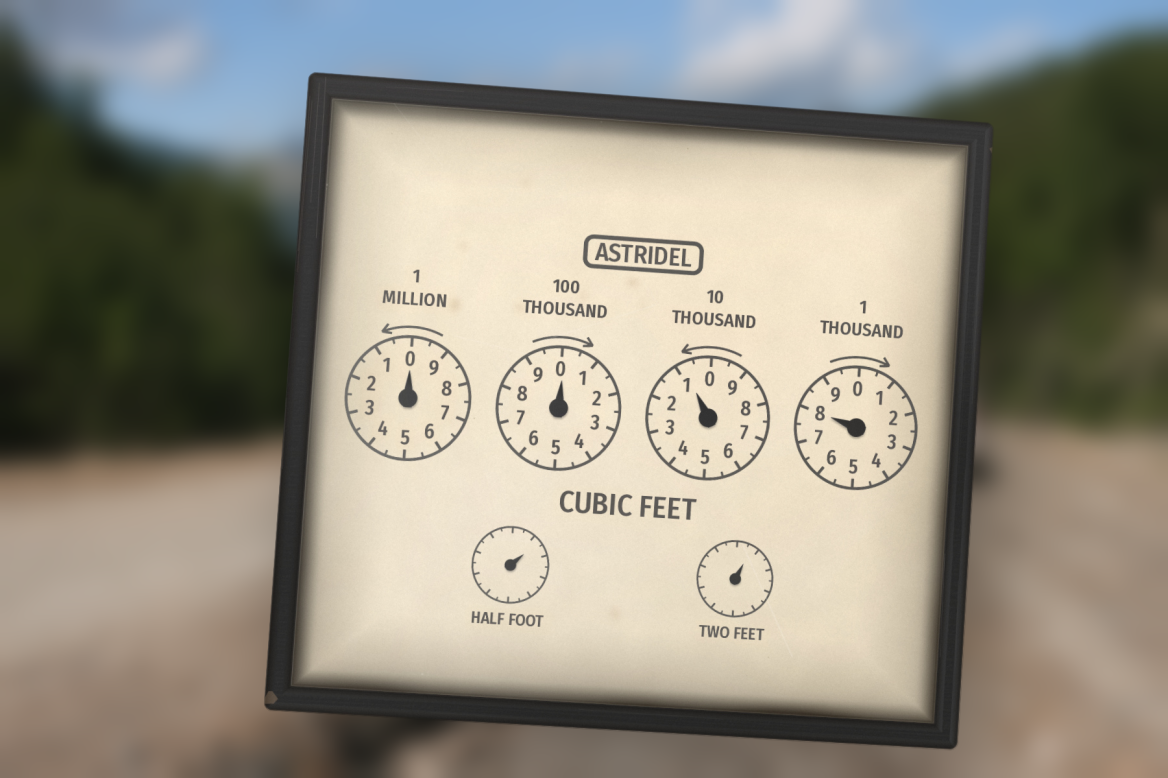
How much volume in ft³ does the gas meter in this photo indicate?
800 ft³
